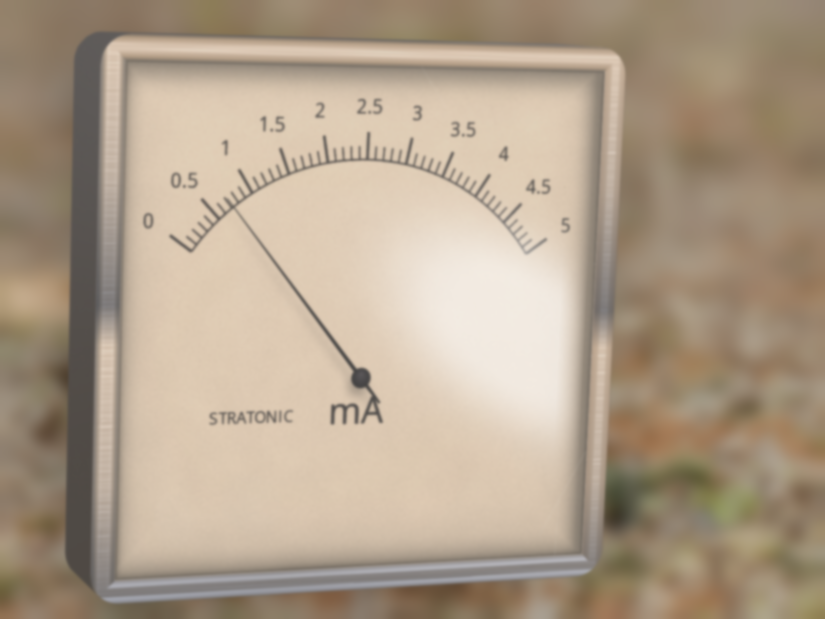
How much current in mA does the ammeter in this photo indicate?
0.7 mA
